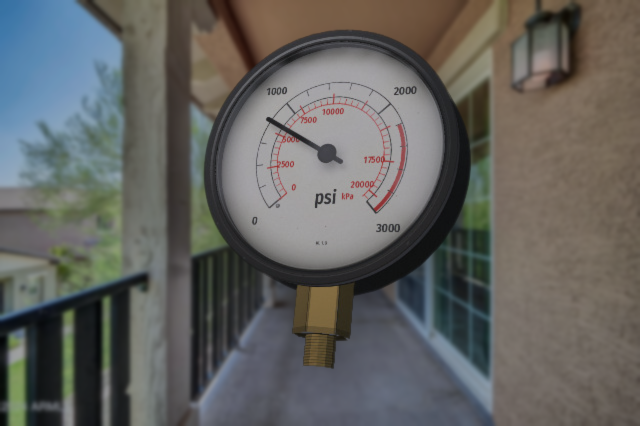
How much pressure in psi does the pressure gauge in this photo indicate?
800 psi
